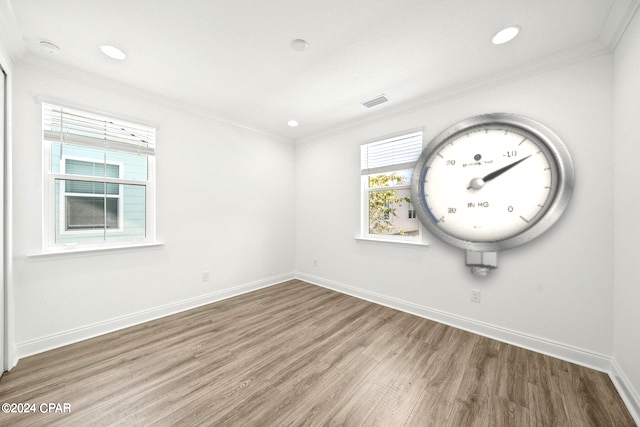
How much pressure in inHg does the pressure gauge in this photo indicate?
-8 inHg
